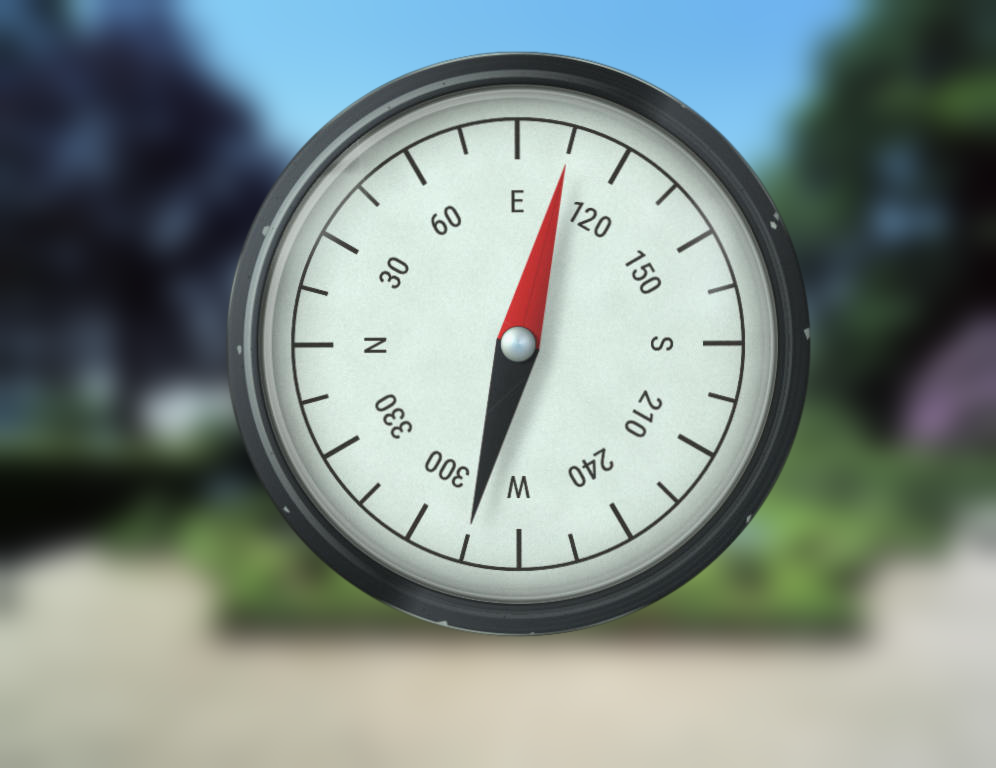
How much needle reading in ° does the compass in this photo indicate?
105 °
